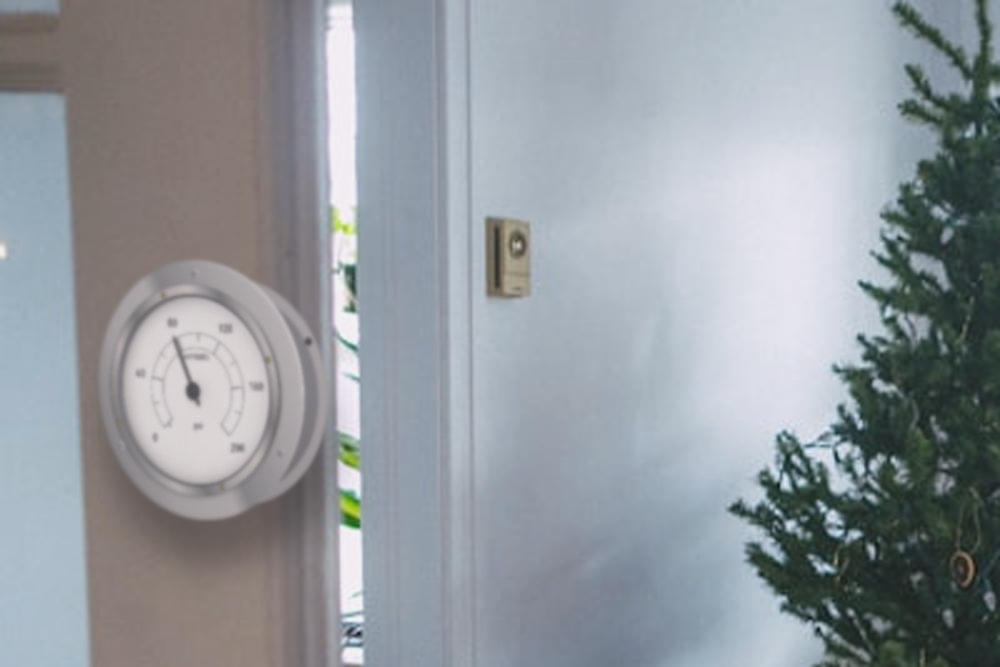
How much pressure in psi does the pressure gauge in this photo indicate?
80 psi
